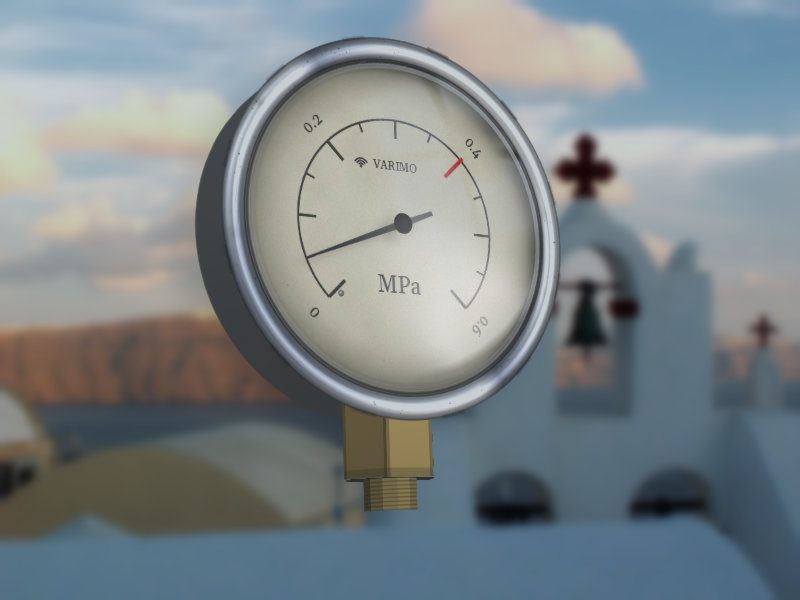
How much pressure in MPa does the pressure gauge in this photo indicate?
0.05 MPa
